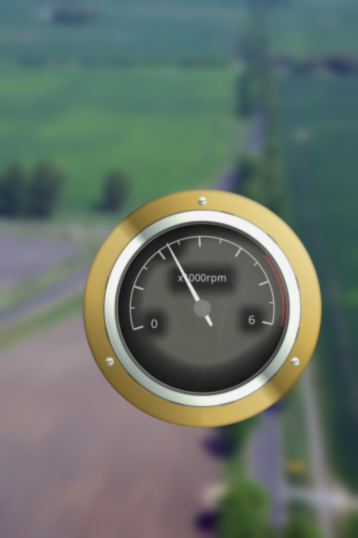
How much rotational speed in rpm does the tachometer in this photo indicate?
2250 rpm
